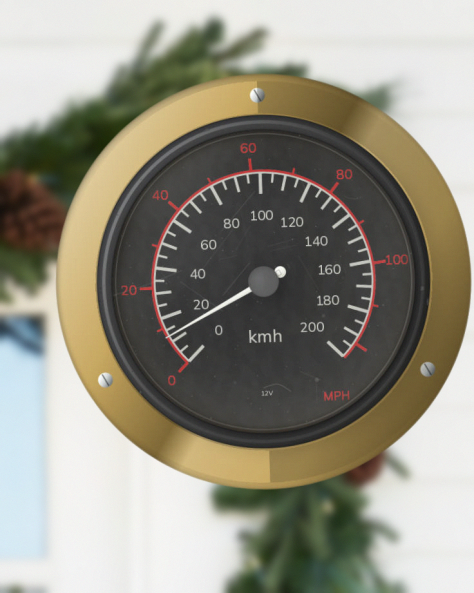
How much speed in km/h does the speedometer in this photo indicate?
12.5 km/h
